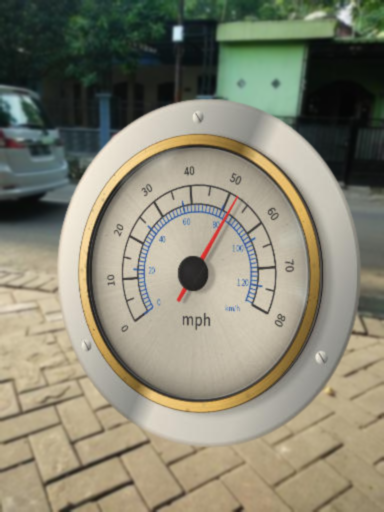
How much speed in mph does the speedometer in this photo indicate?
52.5 mph
